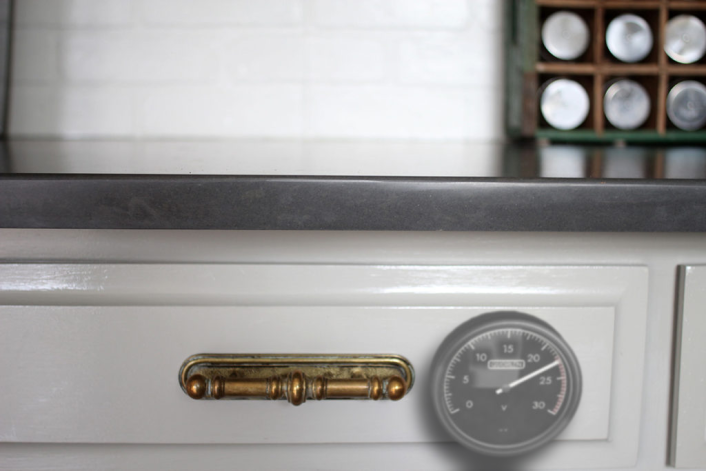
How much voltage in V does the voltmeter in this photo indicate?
22.5 V
